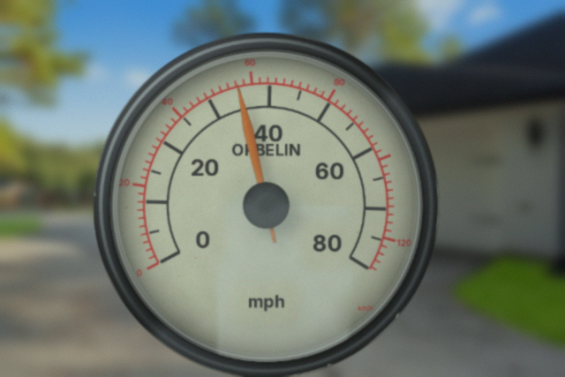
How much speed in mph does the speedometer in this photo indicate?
35 mph
